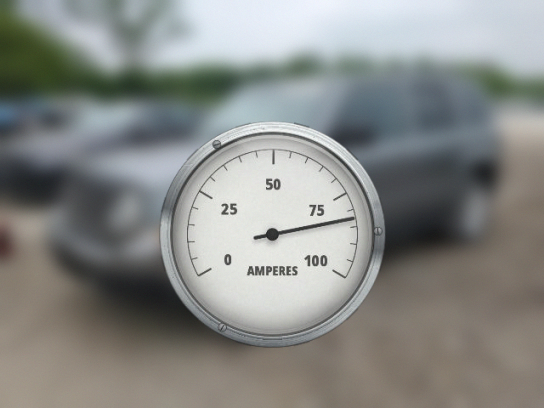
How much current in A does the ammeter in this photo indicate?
82.5 A
